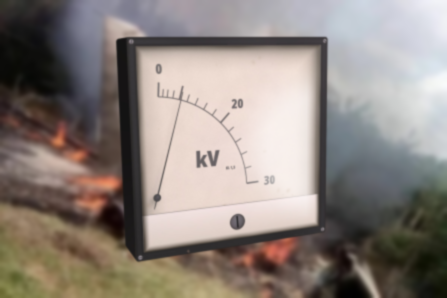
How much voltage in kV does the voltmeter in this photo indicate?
10 kV
